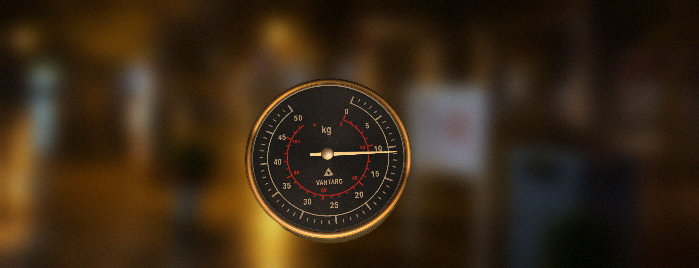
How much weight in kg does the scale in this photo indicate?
11 kg
